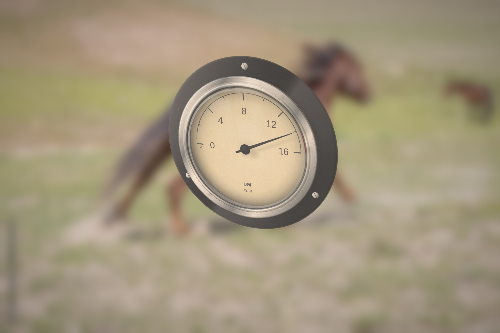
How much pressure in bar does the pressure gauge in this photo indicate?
14 bar
